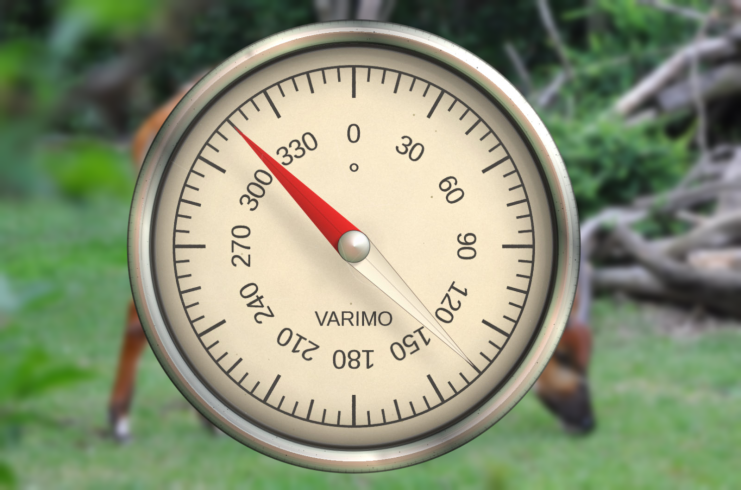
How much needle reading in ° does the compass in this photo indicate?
315 °
